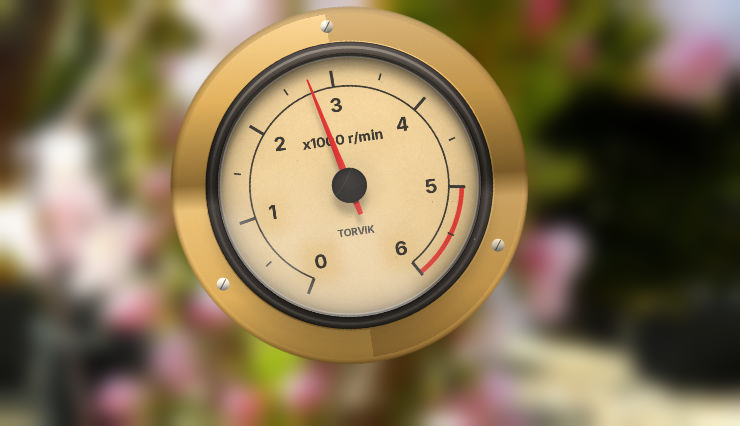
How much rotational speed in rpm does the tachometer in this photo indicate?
2750 rpm
